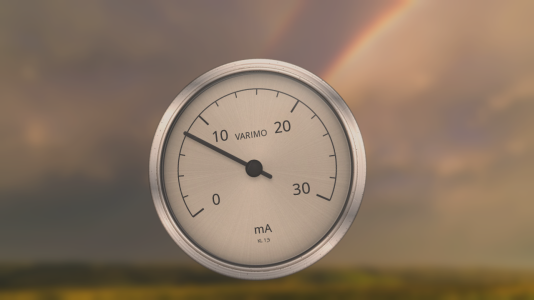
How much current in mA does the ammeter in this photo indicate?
8 mA
